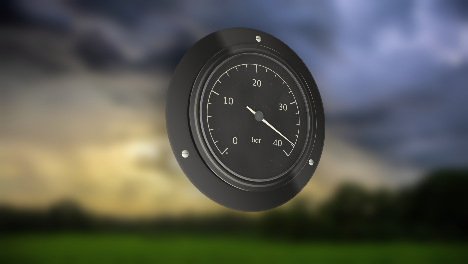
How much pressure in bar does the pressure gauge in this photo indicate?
38 bar
